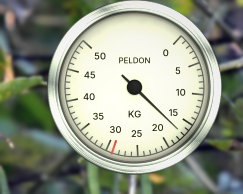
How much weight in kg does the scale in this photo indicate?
17 kg
